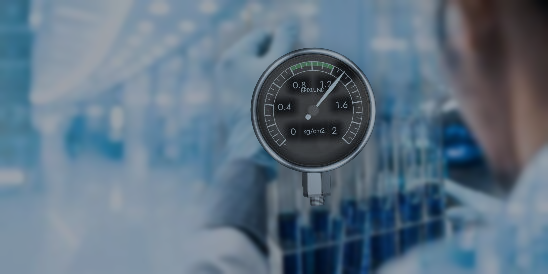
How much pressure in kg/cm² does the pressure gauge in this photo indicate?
1.3 kg/cm²
